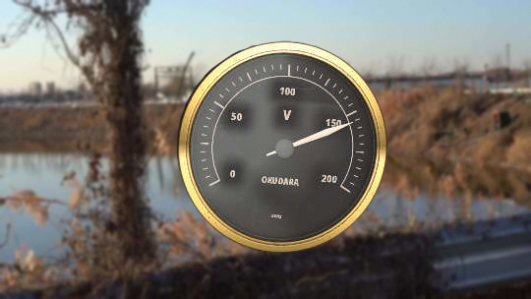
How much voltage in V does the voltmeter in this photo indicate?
155 V
